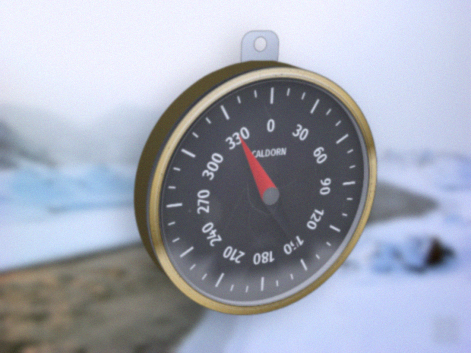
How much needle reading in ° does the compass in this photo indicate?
330 °
